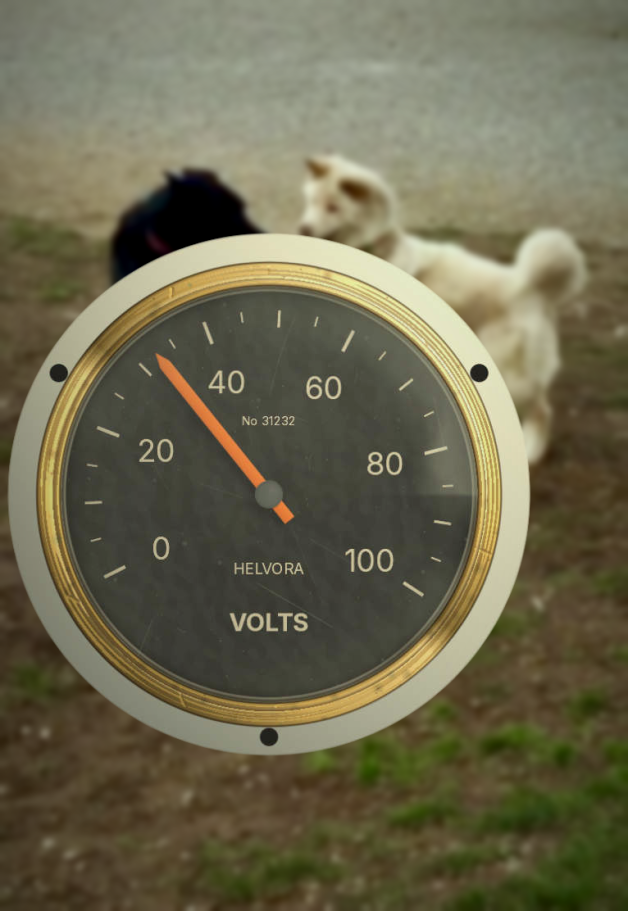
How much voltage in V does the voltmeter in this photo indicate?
32.5 V
